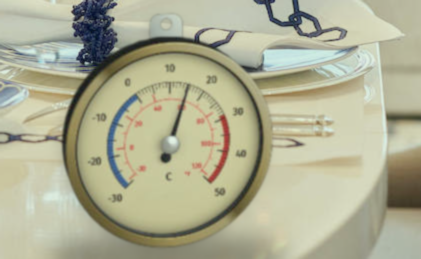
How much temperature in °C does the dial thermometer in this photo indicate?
15 °C
